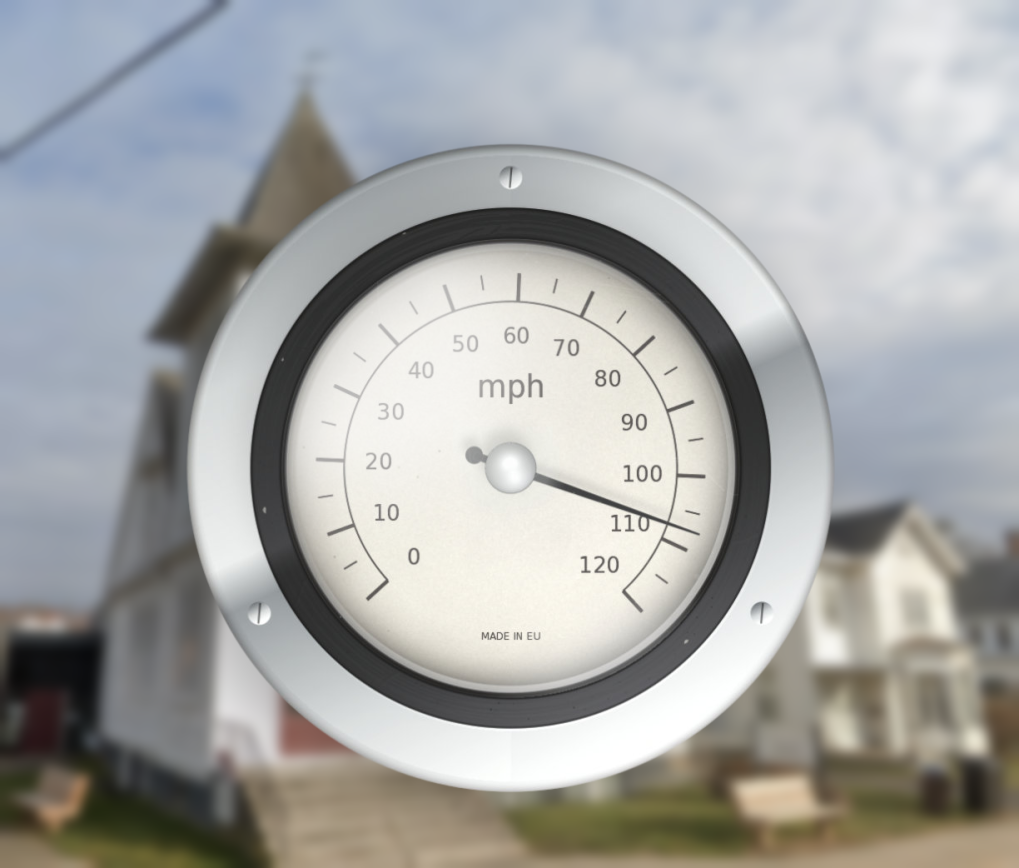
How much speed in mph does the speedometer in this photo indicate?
107.5 mph
